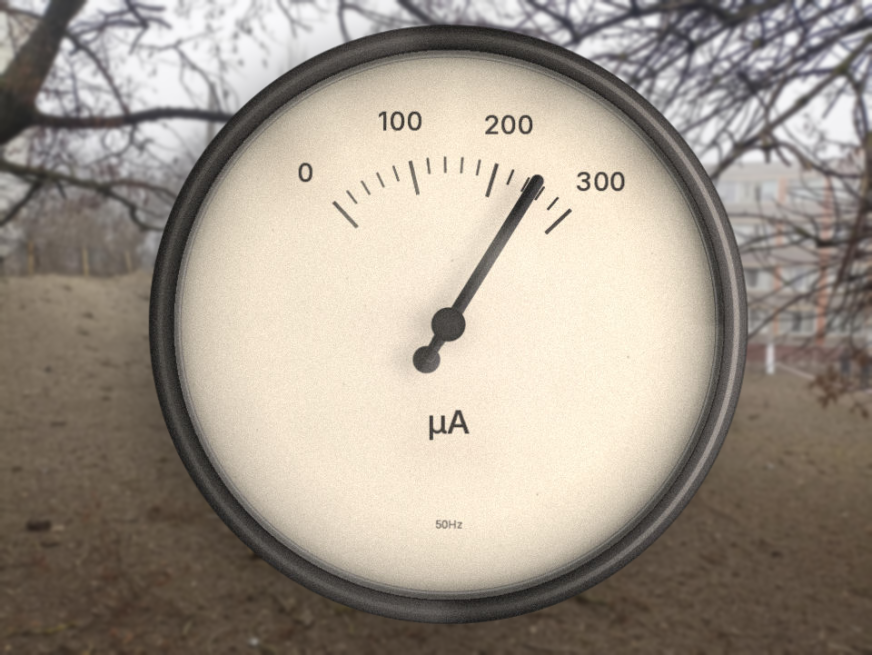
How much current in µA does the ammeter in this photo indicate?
250 µA
